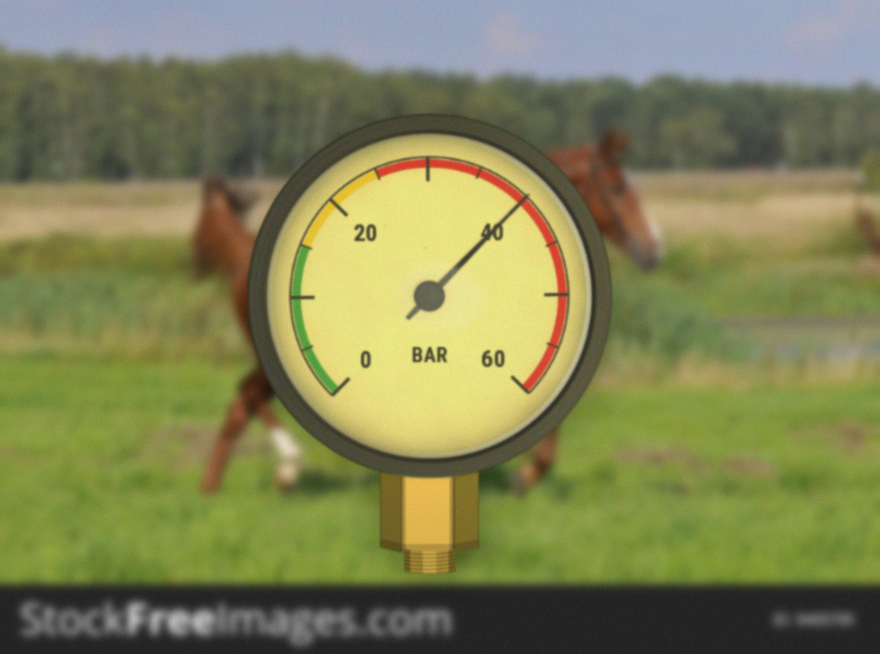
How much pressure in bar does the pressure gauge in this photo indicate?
40 bar
